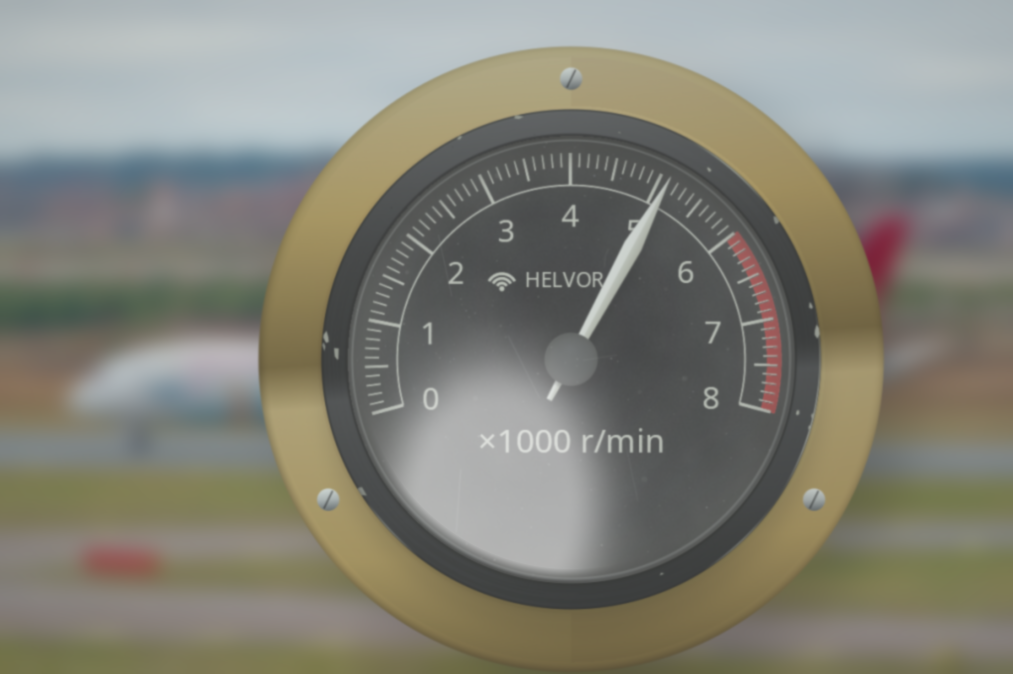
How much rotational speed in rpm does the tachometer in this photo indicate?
5100 rpm
